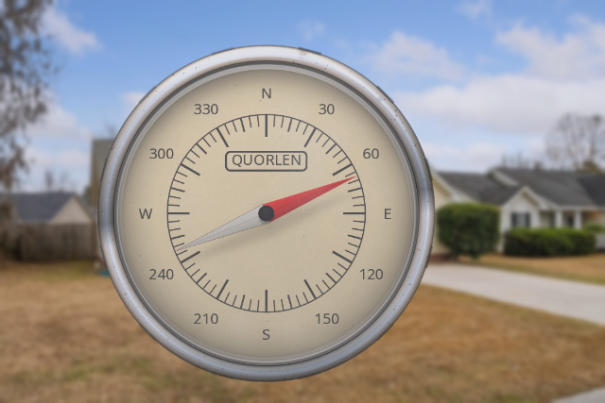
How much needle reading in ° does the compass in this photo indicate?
67.5 °
